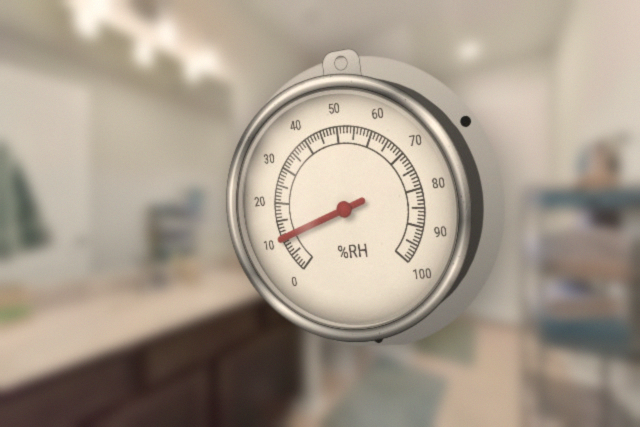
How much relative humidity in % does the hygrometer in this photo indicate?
10 %
